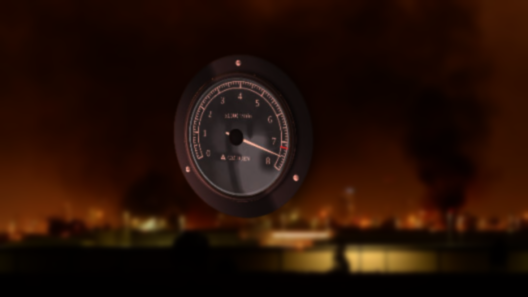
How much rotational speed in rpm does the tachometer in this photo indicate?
7500 rpm
